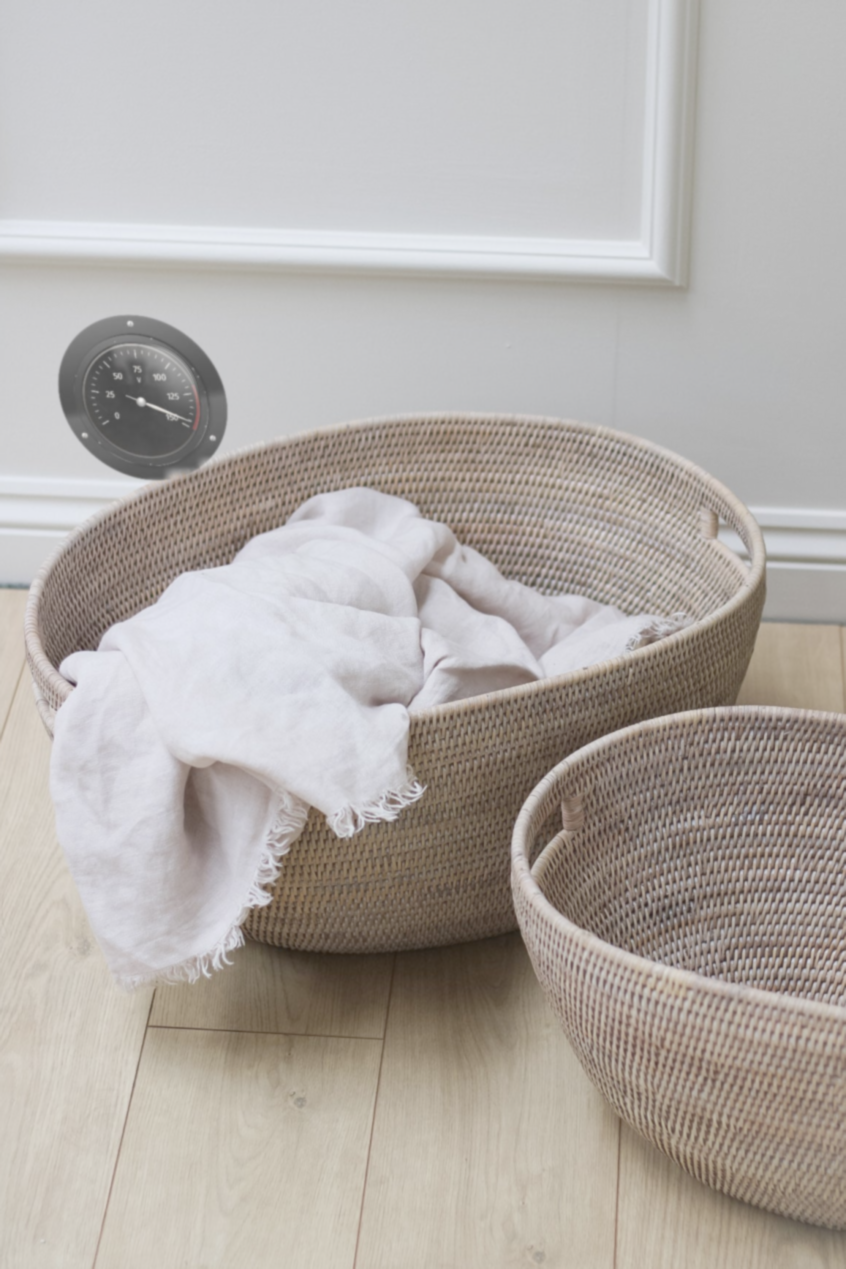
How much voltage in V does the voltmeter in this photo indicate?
145 V
